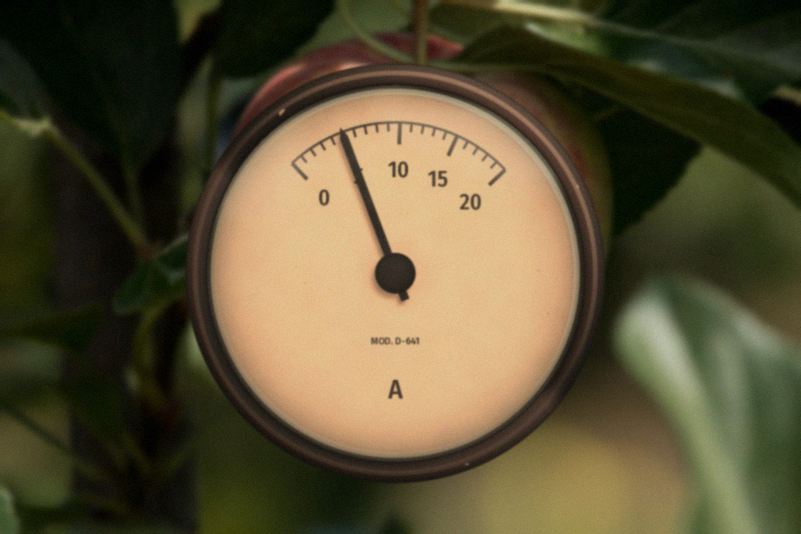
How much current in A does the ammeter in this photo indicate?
5 A
